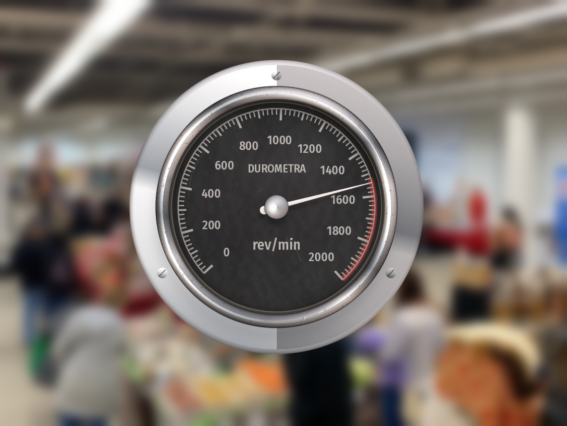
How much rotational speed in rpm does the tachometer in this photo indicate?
1540 rpm
